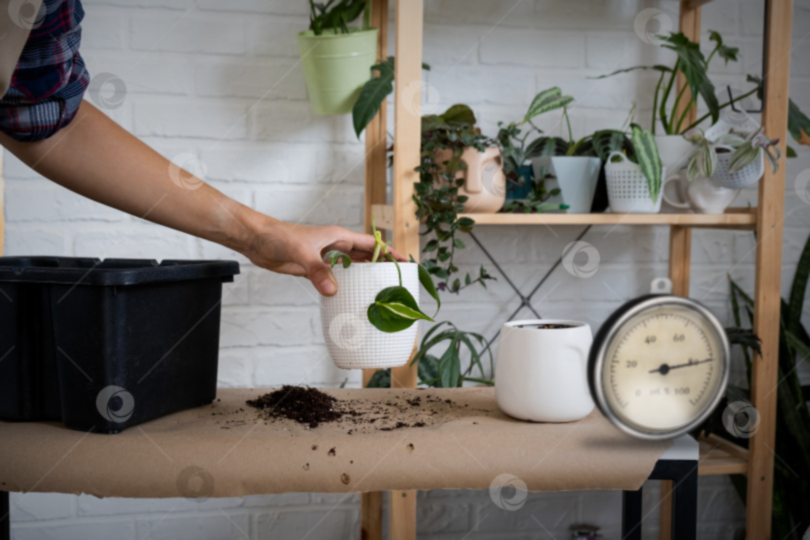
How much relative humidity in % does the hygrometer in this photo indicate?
80 %
